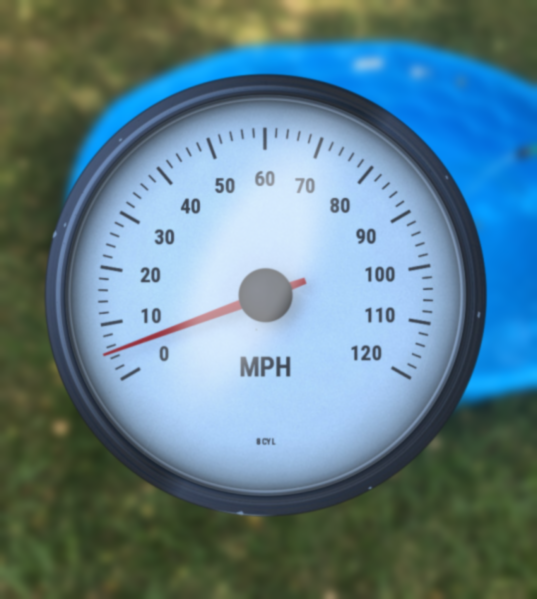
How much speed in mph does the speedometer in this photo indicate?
5 mph
